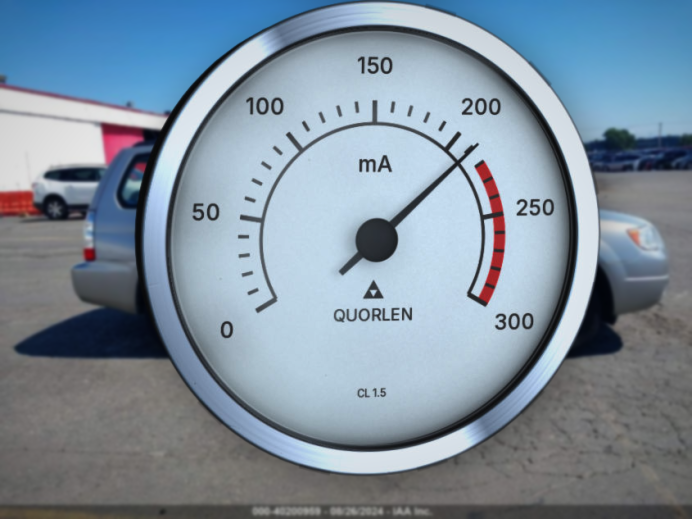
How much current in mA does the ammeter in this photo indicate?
210 mA
